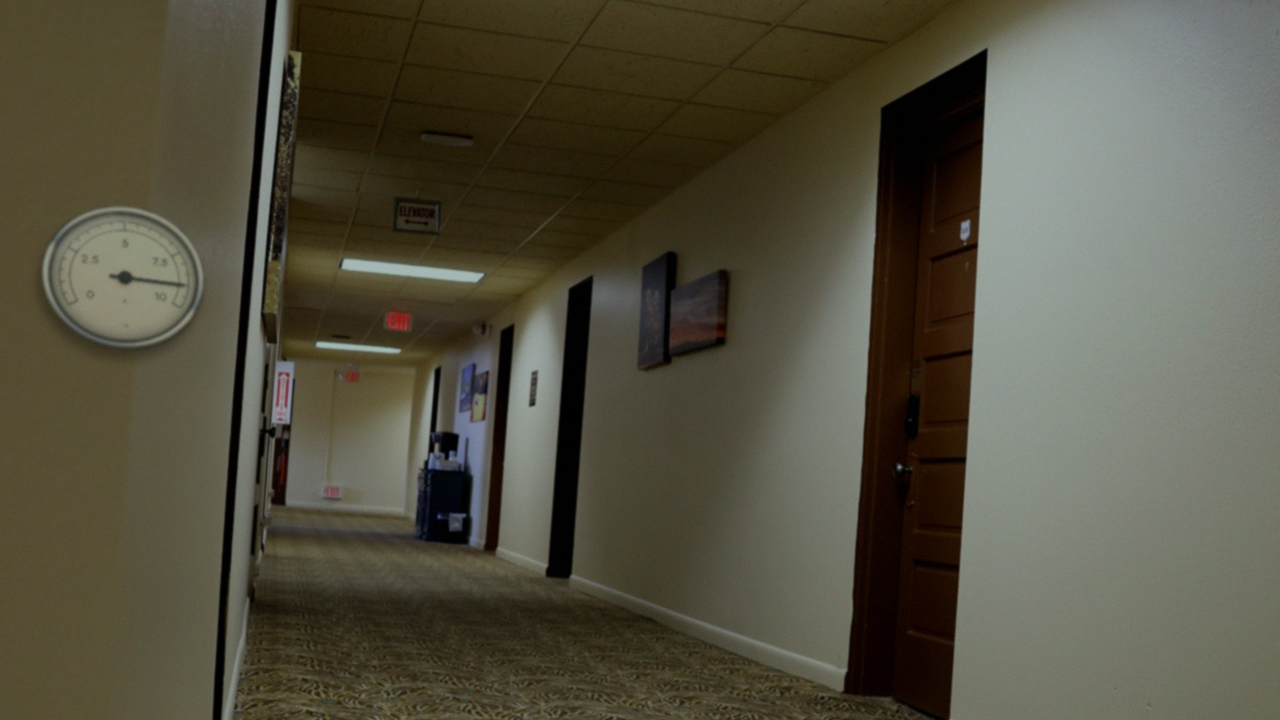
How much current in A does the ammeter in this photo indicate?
9 A
